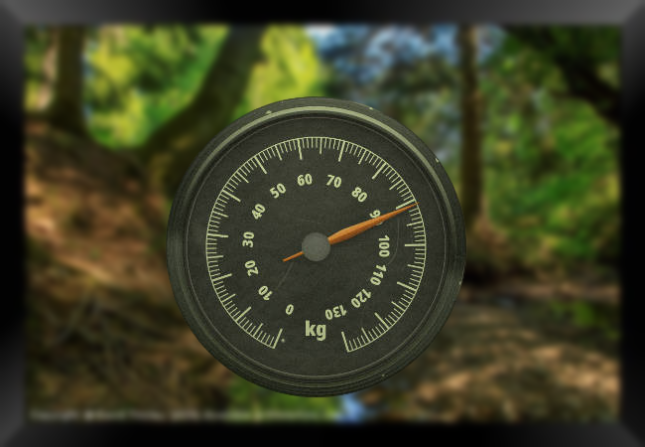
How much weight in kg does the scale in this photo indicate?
91 kg
